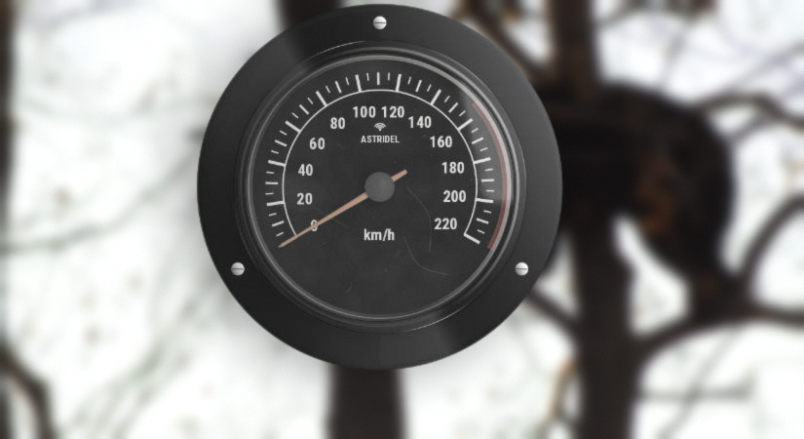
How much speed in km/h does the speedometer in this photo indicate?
0 km/h
